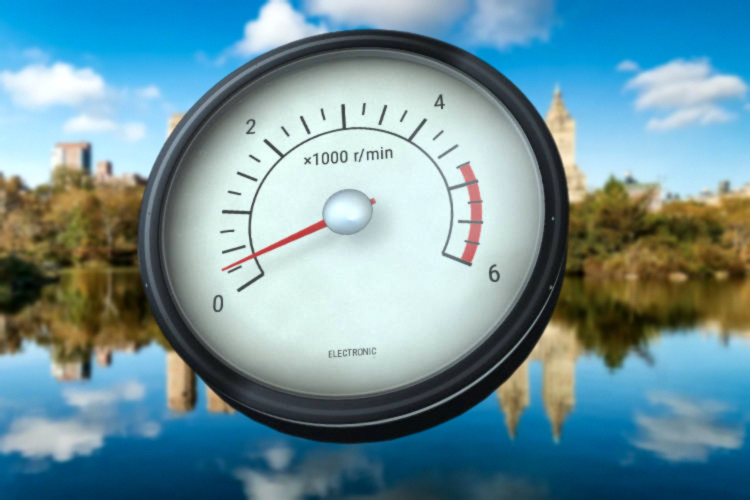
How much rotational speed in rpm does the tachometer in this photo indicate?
250 rpm
